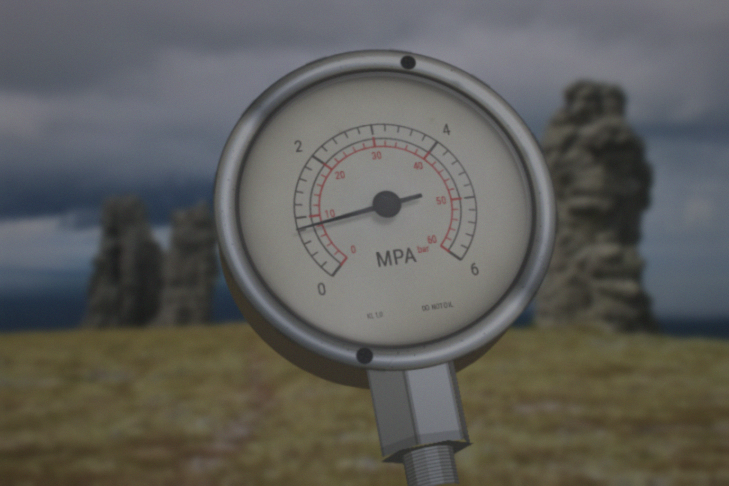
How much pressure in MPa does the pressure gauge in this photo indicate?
0.8 MPa
